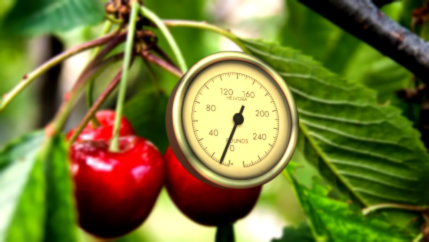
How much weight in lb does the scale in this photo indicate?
10 lb
